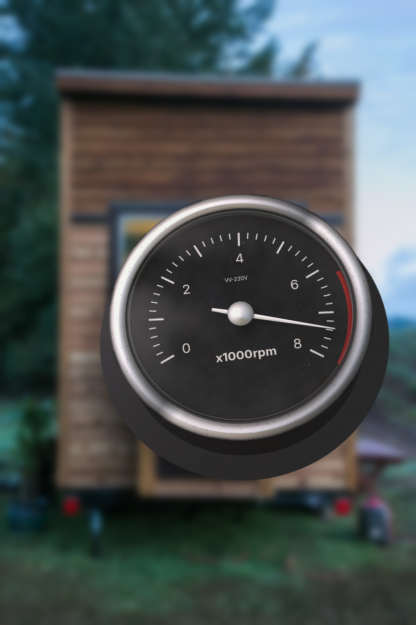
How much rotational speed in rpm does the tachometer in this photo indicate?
7400 rpm
